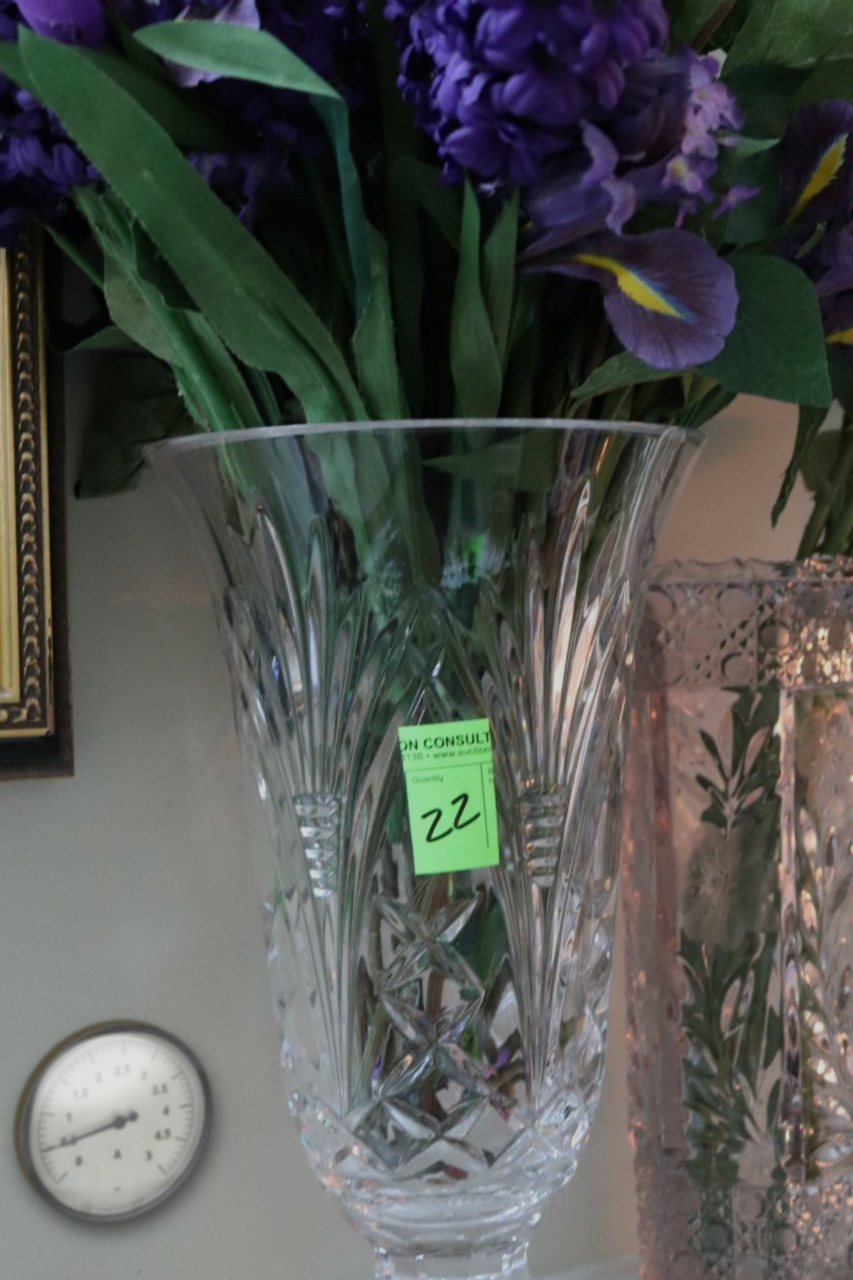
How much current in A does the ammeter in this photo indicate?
0.5 A
